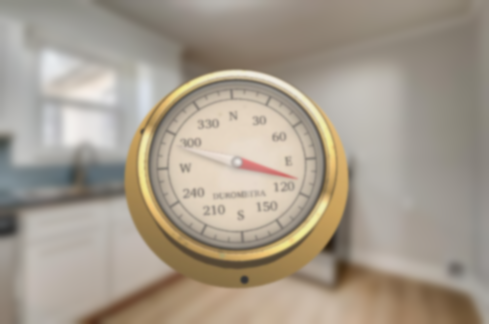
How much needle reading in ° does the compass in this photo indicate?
110 °
